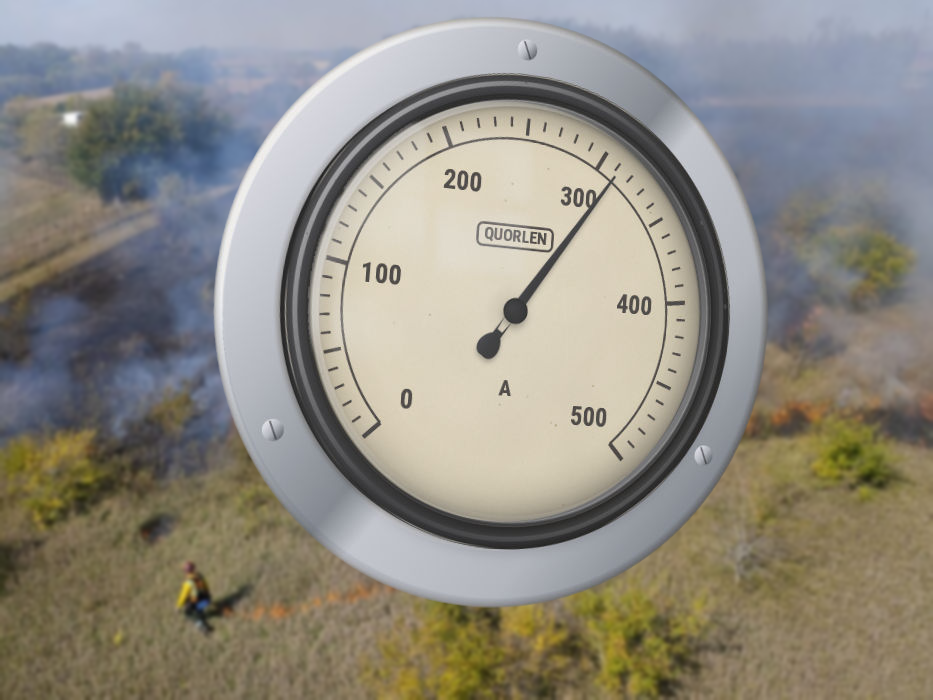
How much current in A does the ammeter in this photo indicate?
310 A
